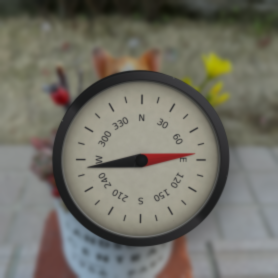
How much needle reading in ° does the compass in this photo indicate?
82.5 °
